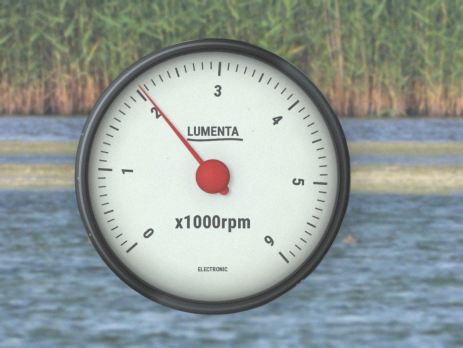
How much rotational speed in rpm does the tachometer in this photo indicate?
2050 rpm
